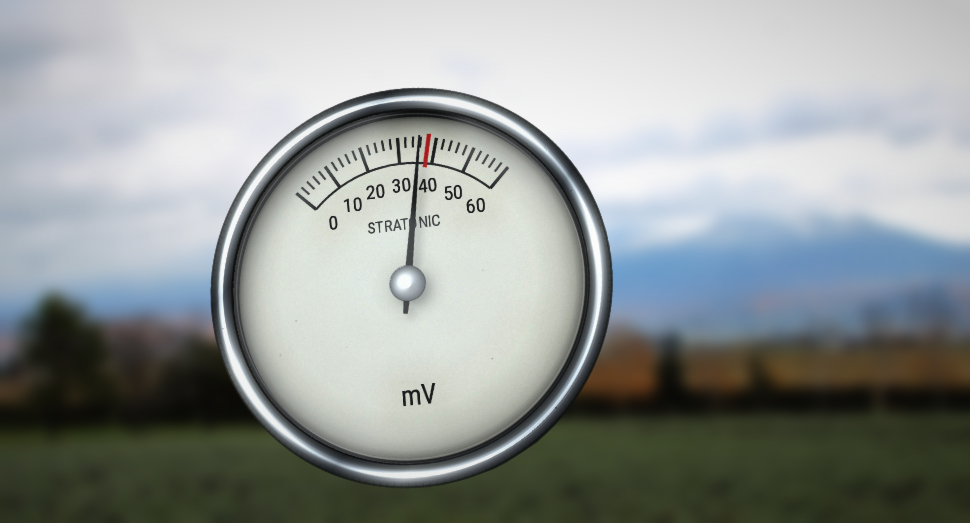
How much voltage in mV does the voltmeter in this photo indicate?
36 mV
